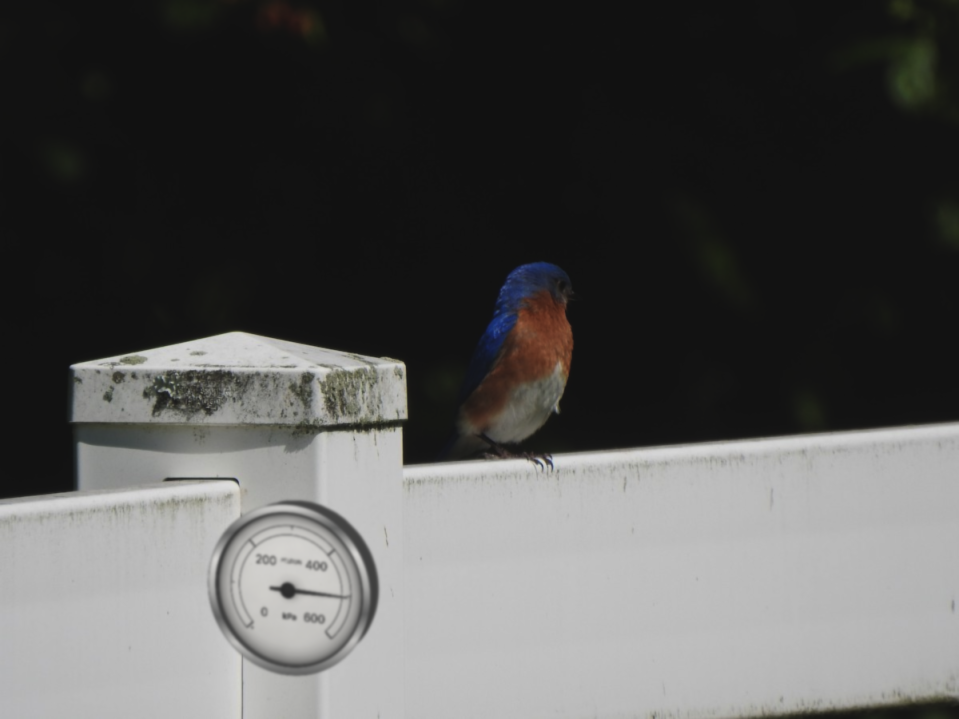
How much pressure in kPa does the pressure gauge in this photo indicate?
500 kPa
